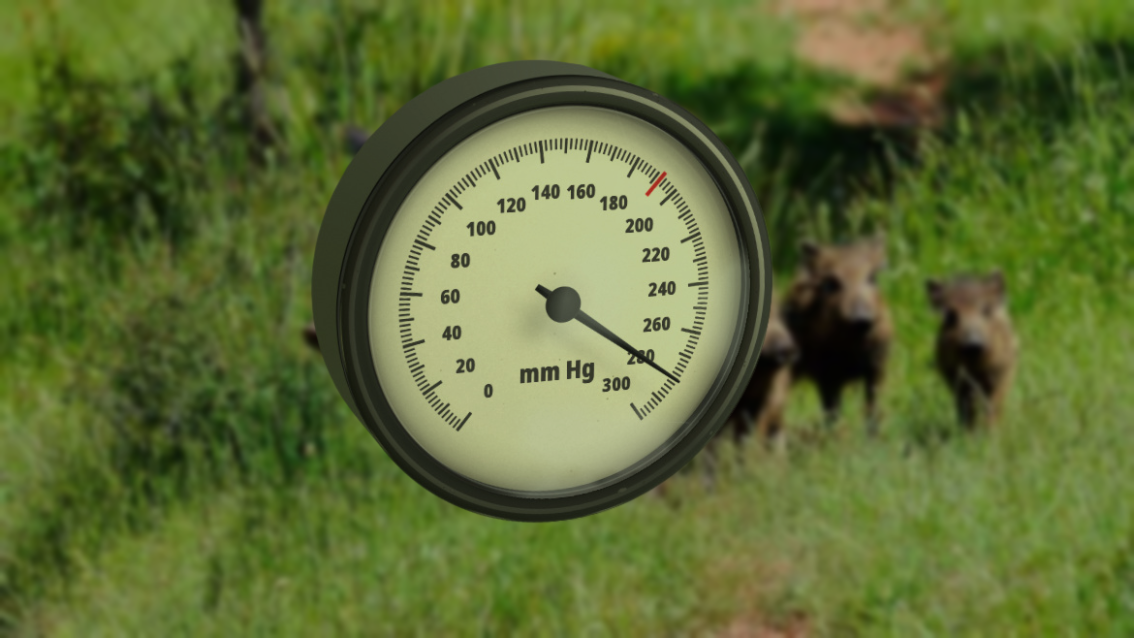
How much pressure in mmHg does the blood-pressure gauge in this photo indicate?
280 mmHg
